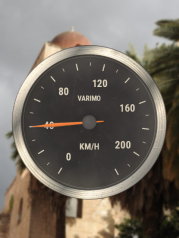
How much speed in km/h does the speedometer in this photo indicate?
40 km/h
